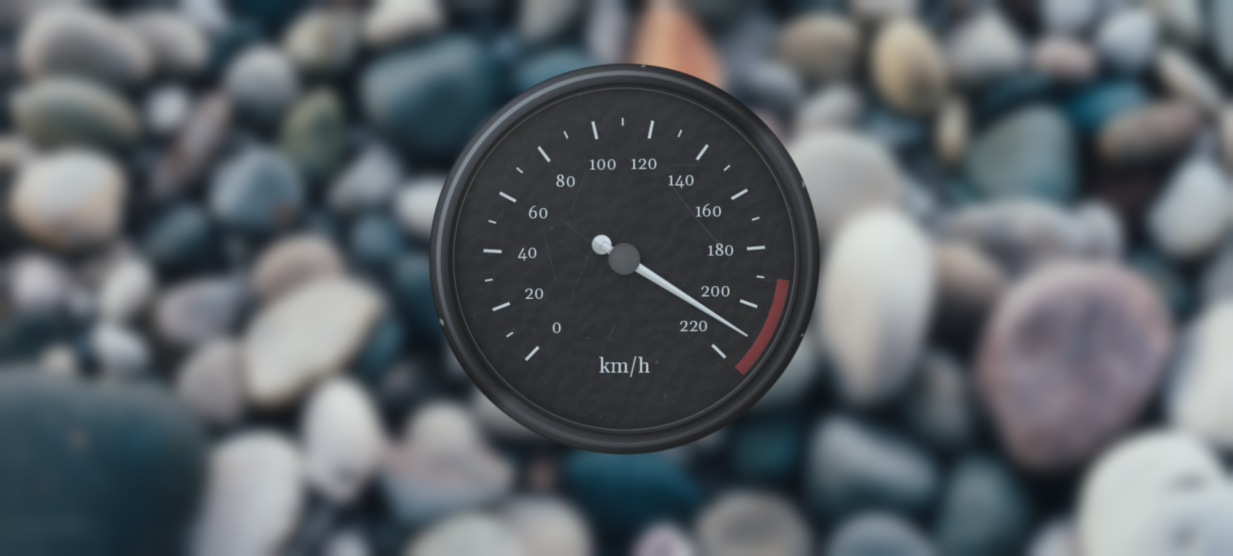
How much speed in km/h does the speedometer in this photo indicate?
210 km/h
